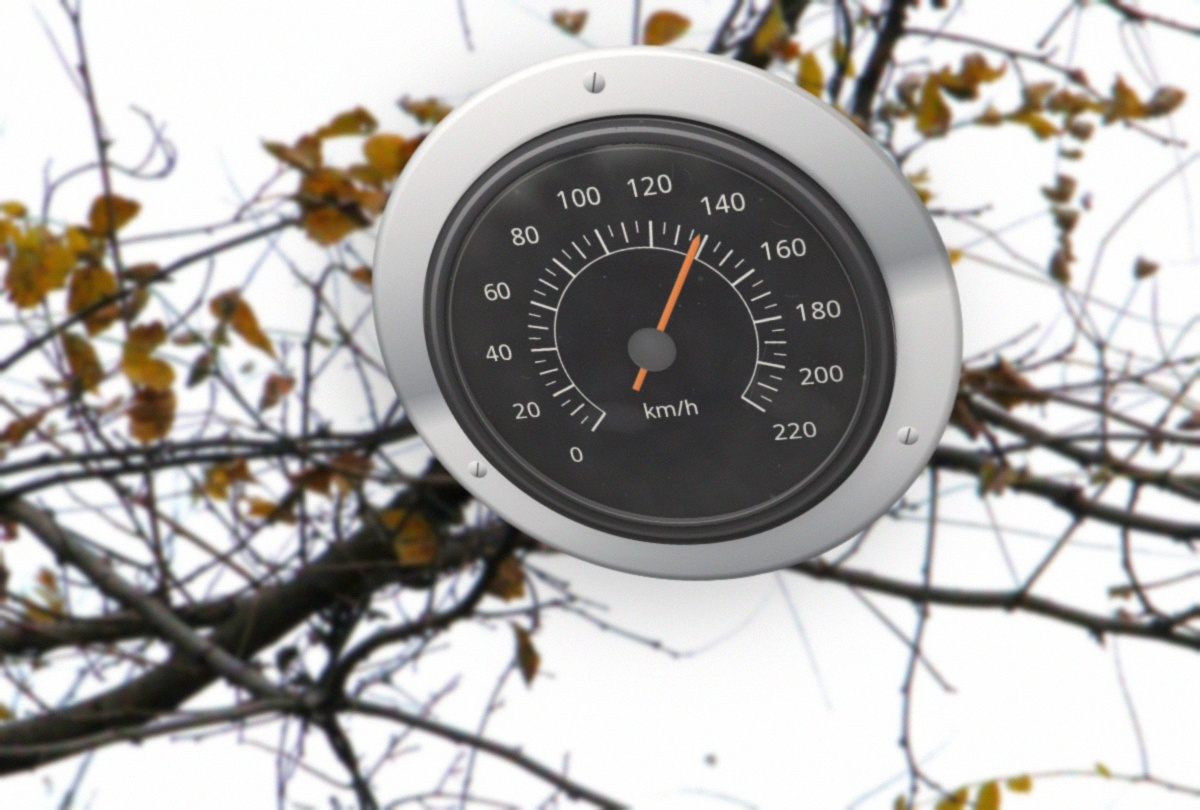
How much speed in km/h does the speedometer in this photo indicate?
137.5 km/h
